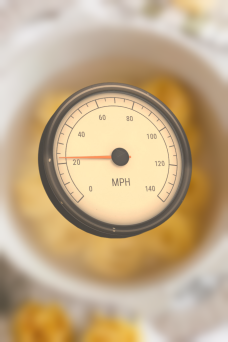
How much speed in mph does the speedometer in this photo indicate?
22.5 mph
